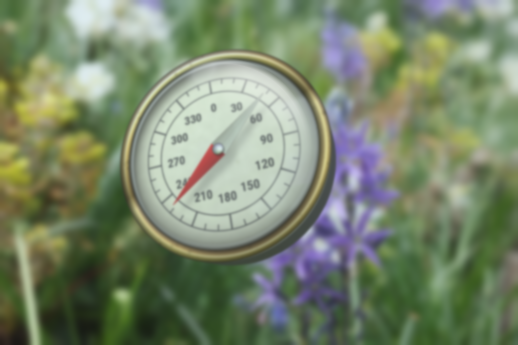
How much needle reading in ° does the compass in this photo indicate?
230 °
